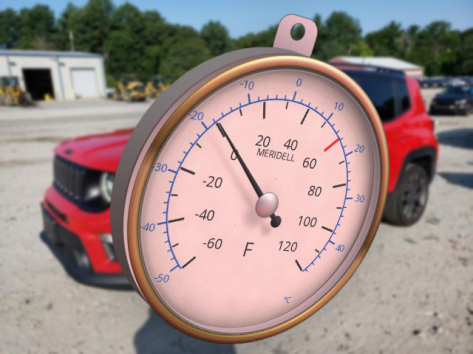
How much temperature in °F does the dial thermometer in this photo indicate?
0 °F
